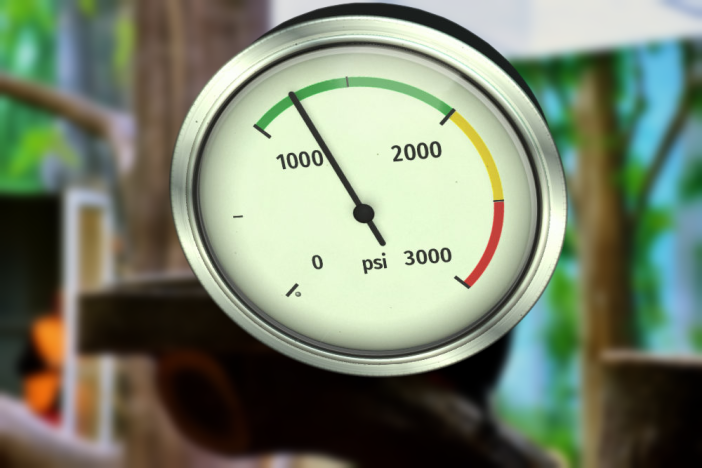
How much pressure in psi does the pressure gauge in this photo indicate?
1250 psi
